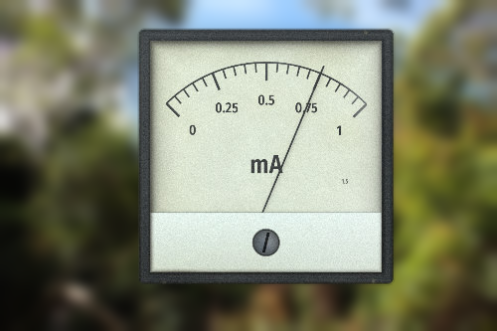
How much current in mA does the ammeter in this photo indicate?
0.75 mA
